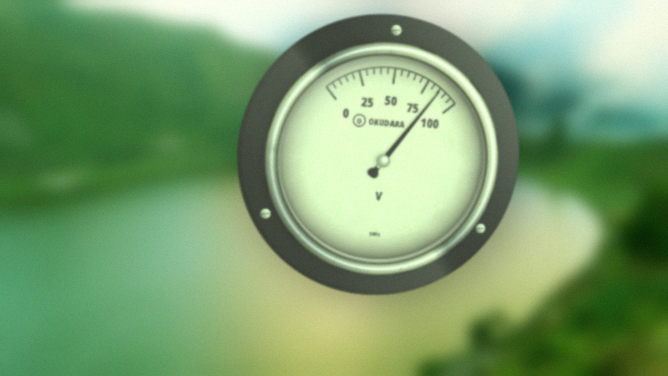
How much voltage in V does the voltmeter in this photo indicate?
85 V
